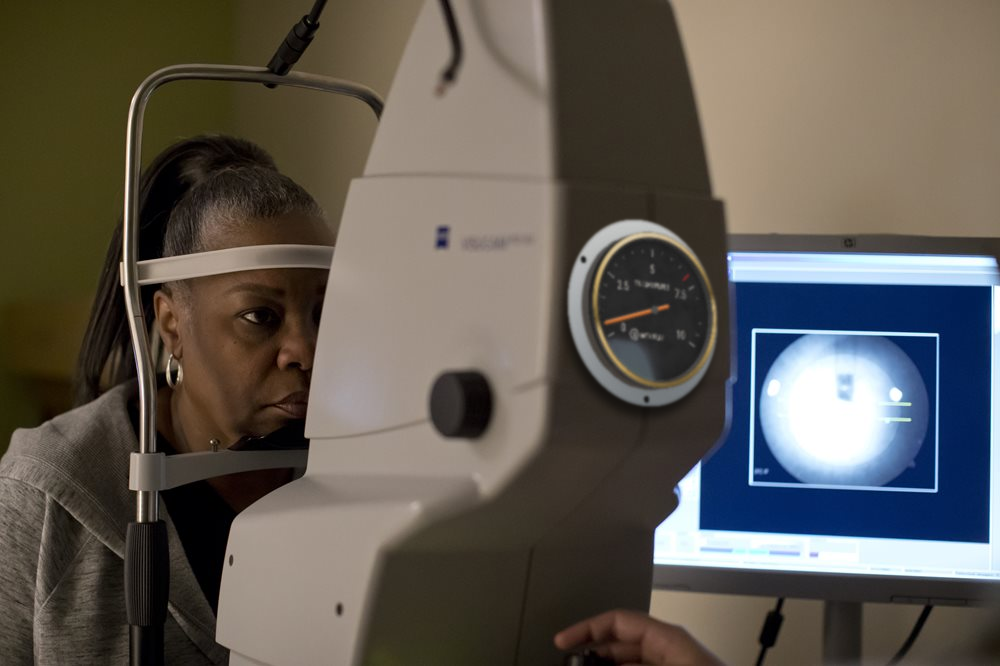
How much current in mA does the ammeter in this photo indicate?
0.5 mA
